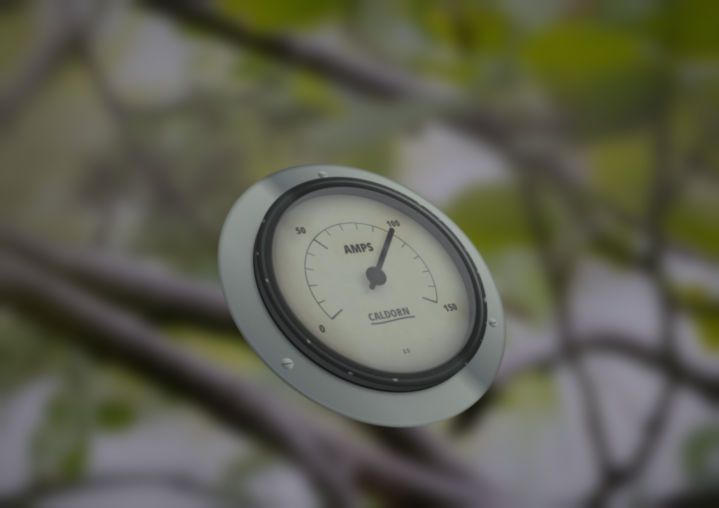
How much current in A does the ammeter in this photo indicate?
100 A
